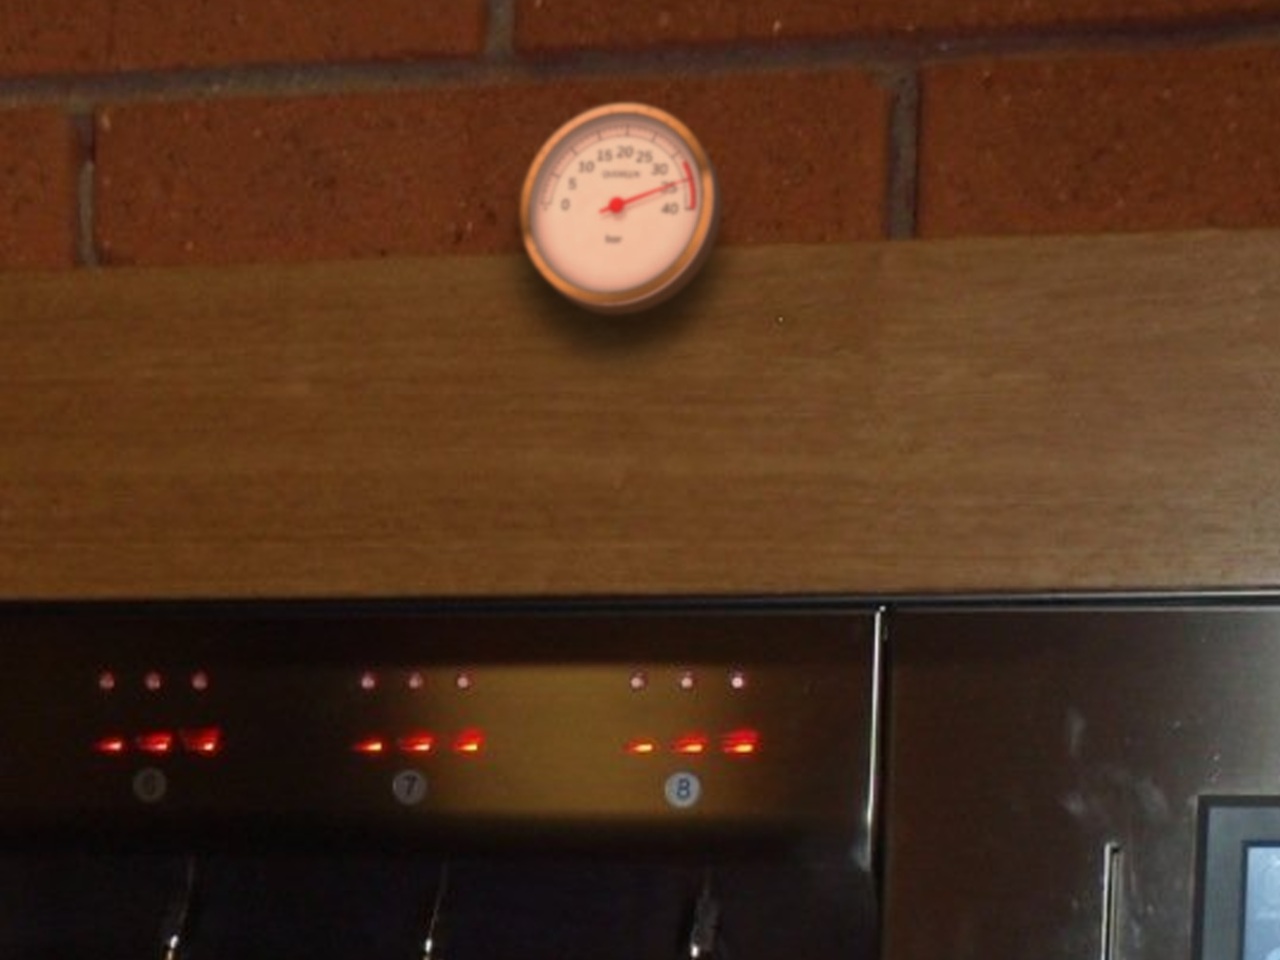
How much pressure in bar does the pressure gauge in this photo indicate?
35 bar
